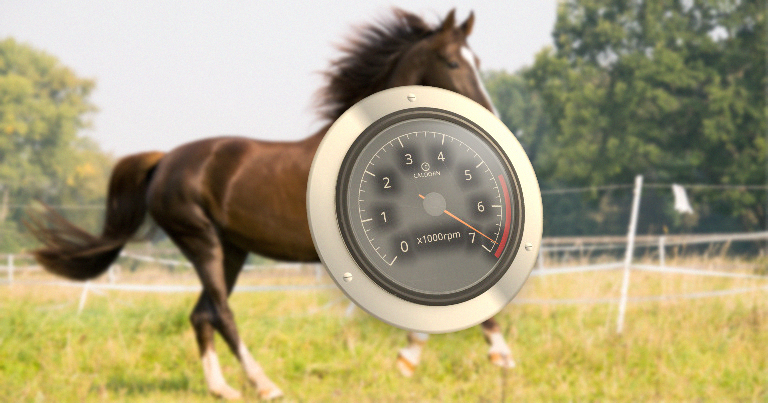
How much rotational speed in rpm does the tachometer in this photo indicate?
6800 rpm
